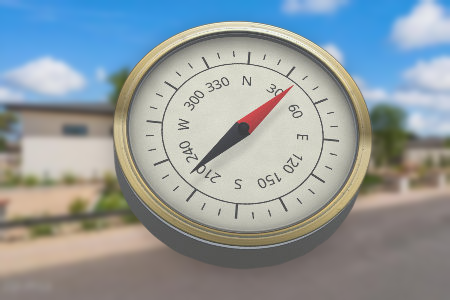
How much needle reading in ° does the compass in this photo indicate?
40 °
